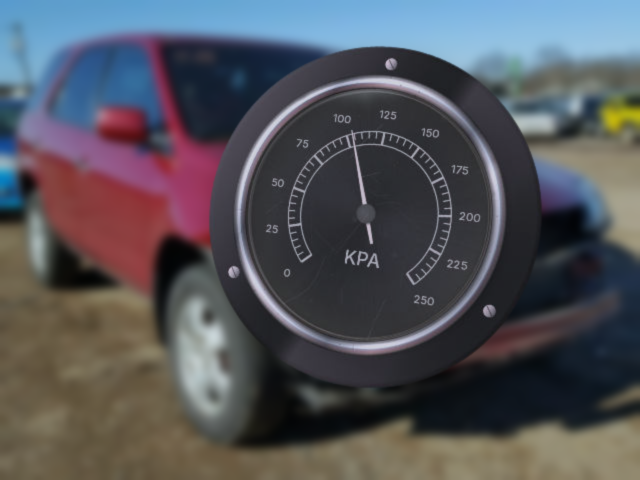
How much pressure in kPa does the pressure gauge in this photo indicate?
105 kPa
